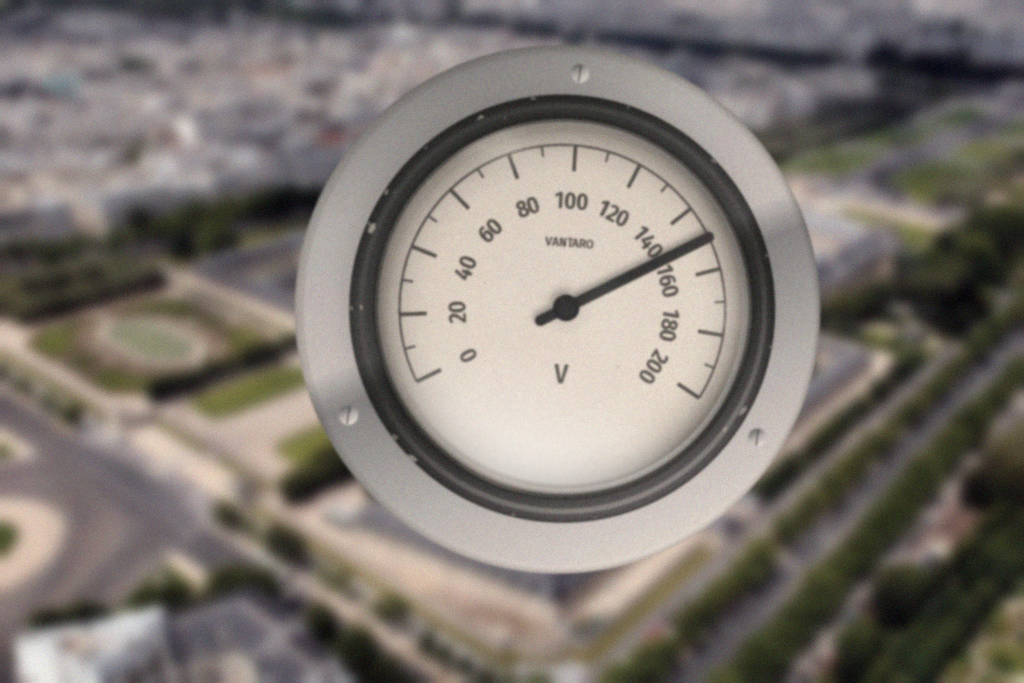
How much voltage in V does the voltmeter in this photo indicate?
150 V
